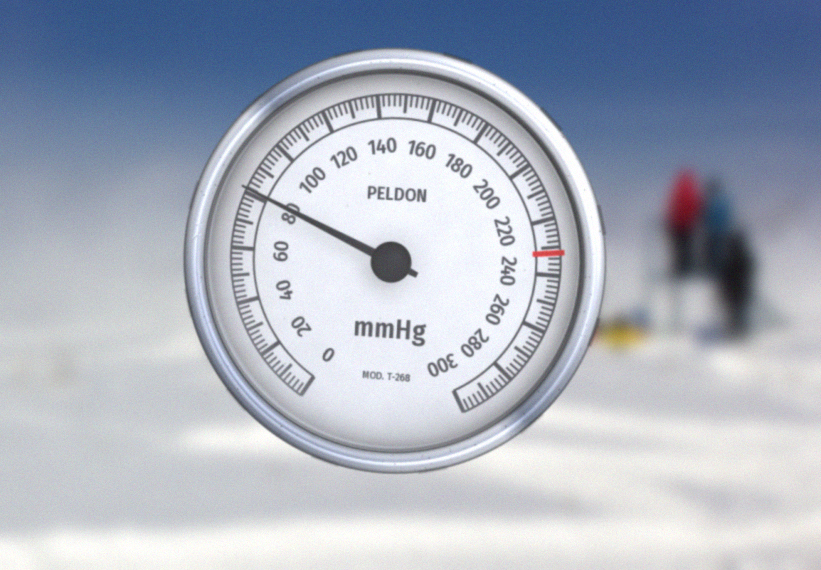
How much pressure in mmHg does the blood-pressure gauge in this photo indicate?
82 mmHg
